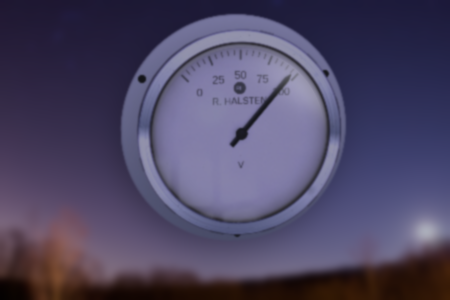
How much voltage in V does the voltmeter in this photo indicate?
95 V
